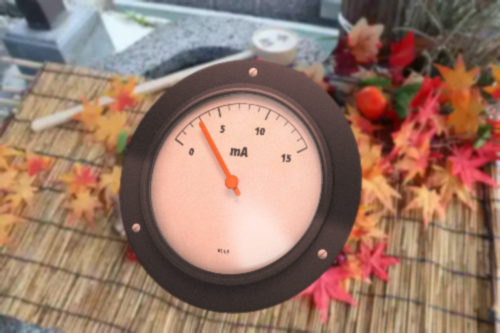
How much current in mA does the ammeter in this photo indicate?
3 mA
